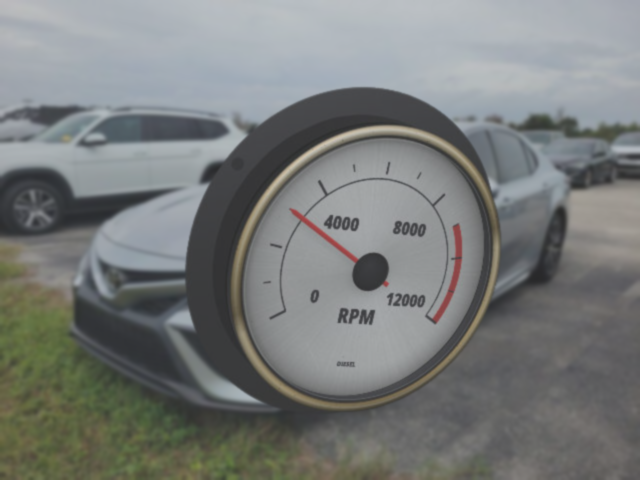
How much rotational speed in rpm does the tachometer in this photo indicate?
3000 rpm
